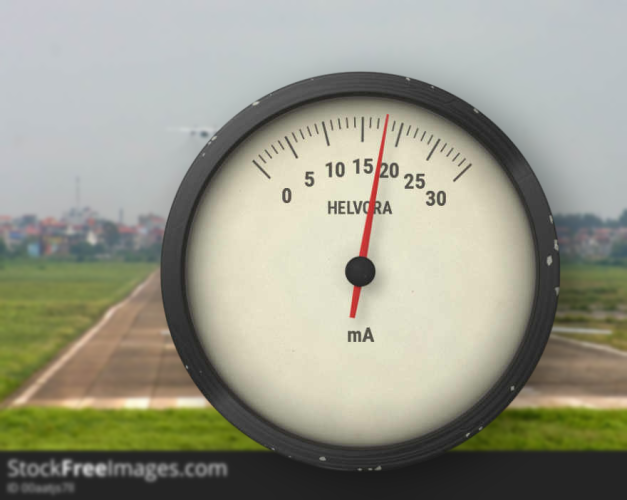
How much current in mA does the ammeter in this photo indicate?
18 mA
